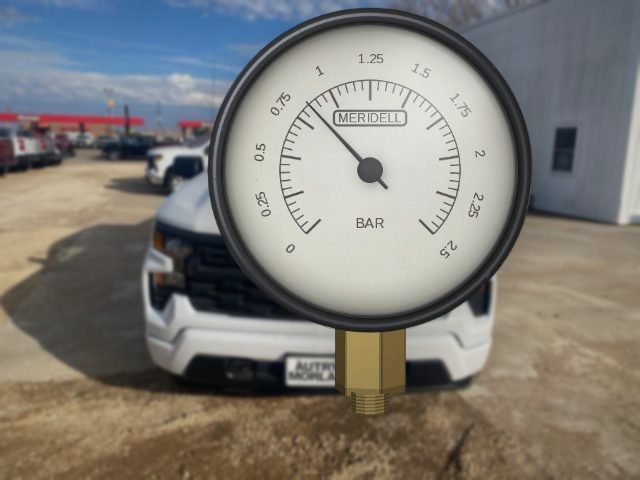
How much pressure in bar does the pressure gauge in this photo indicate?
0.85 bar
